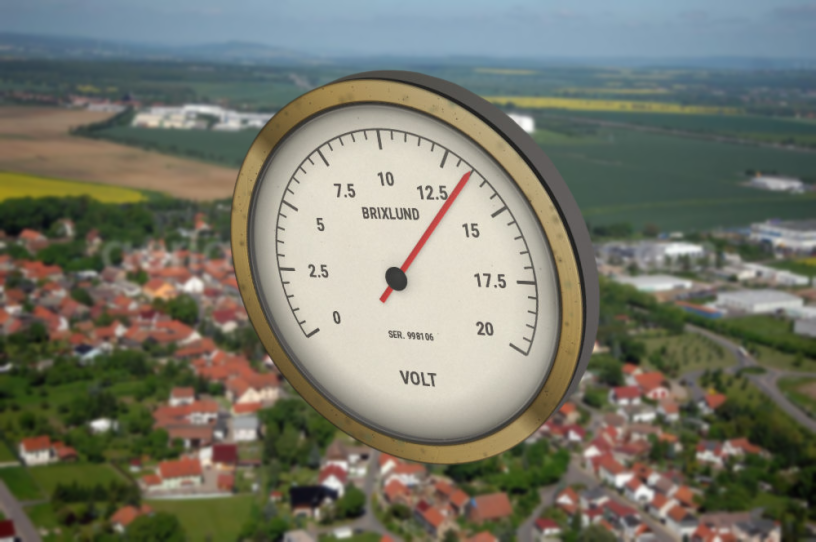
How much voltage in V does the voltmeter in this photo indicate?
13.5 V
